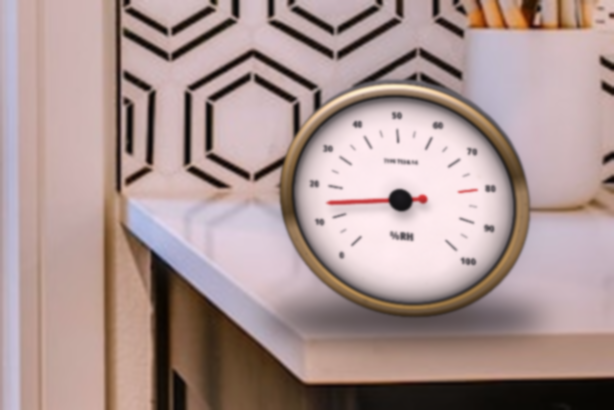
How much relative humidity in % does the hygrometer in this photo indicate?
15 %
